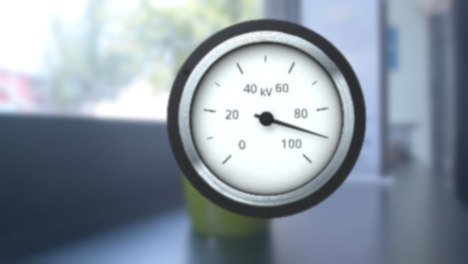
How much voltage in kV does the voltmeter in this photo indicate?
90 kV
